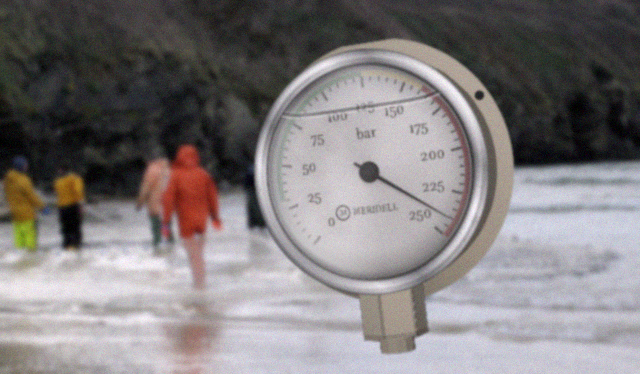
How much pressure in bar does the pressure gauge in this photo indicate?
240 bar
